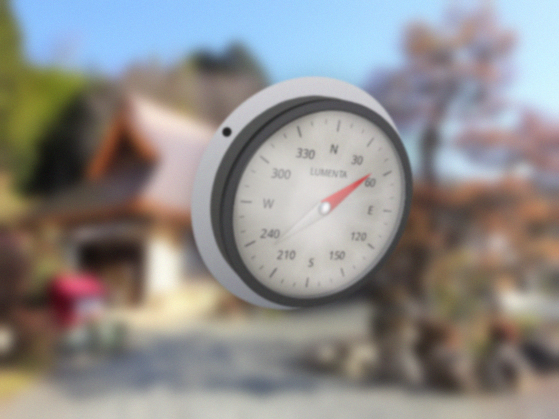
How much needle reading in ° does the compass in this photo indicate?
50 °
